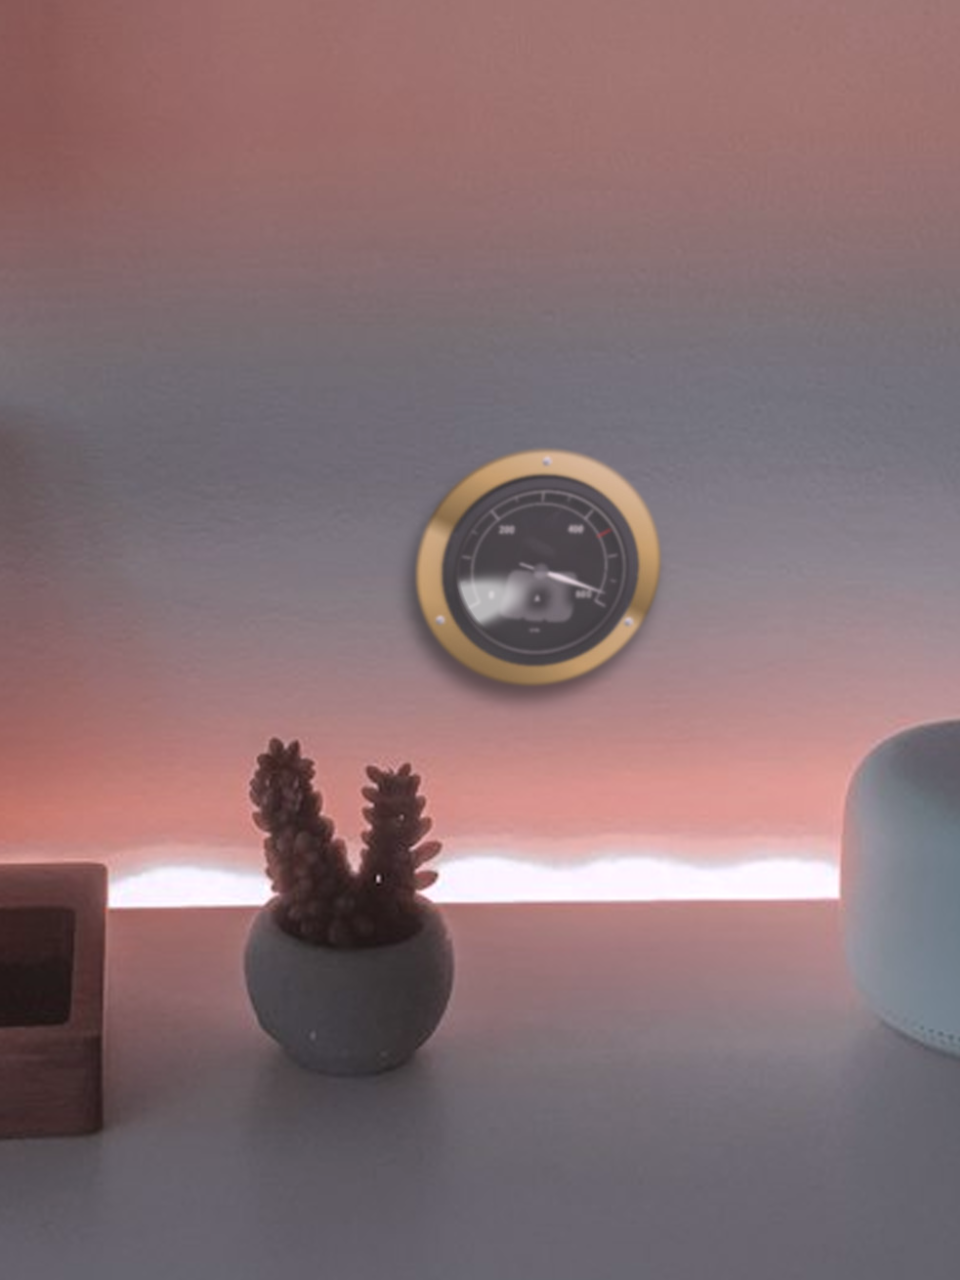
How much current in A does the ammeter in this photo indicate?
575 A
